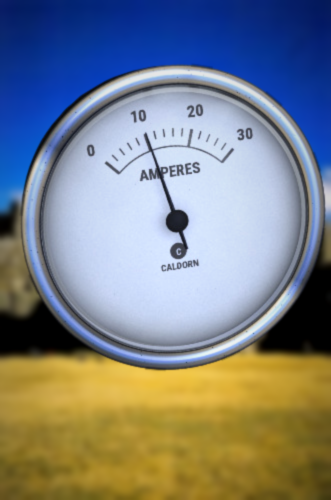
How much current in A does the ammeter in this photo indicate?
10 A
